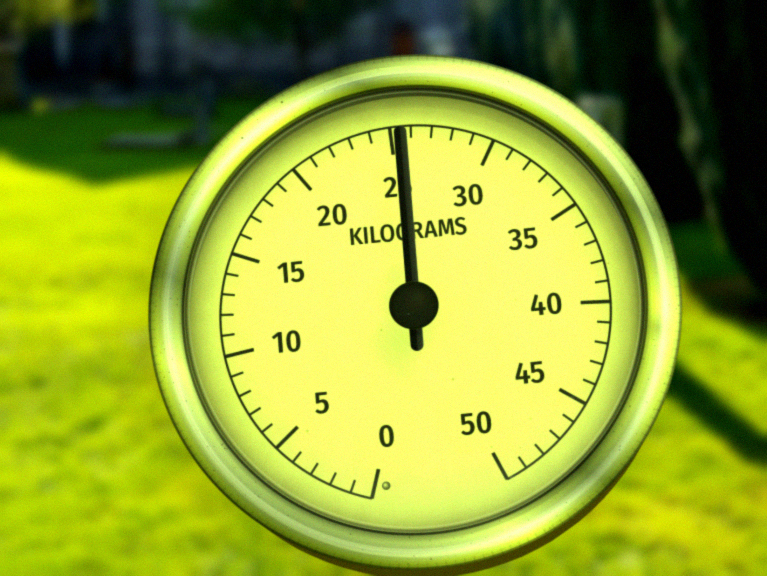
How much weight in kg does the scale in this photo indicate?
25.5 kg
